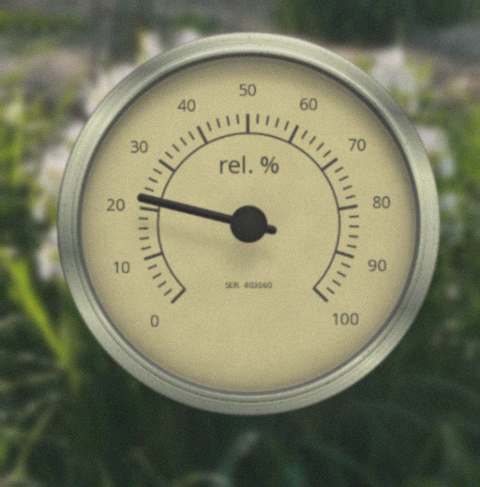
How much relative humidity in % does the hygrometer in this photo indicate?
22 %
